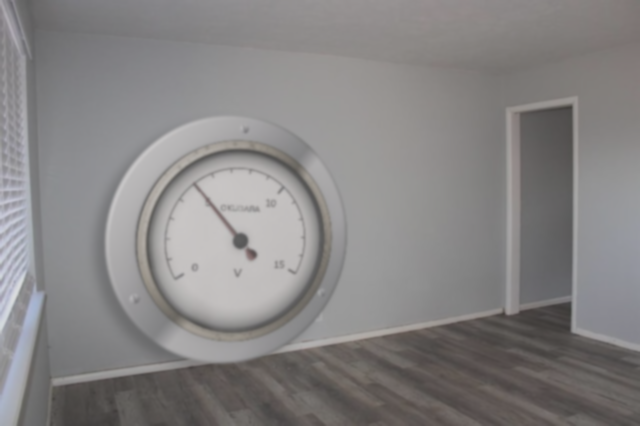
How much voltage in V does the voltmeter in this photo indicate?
5 V
